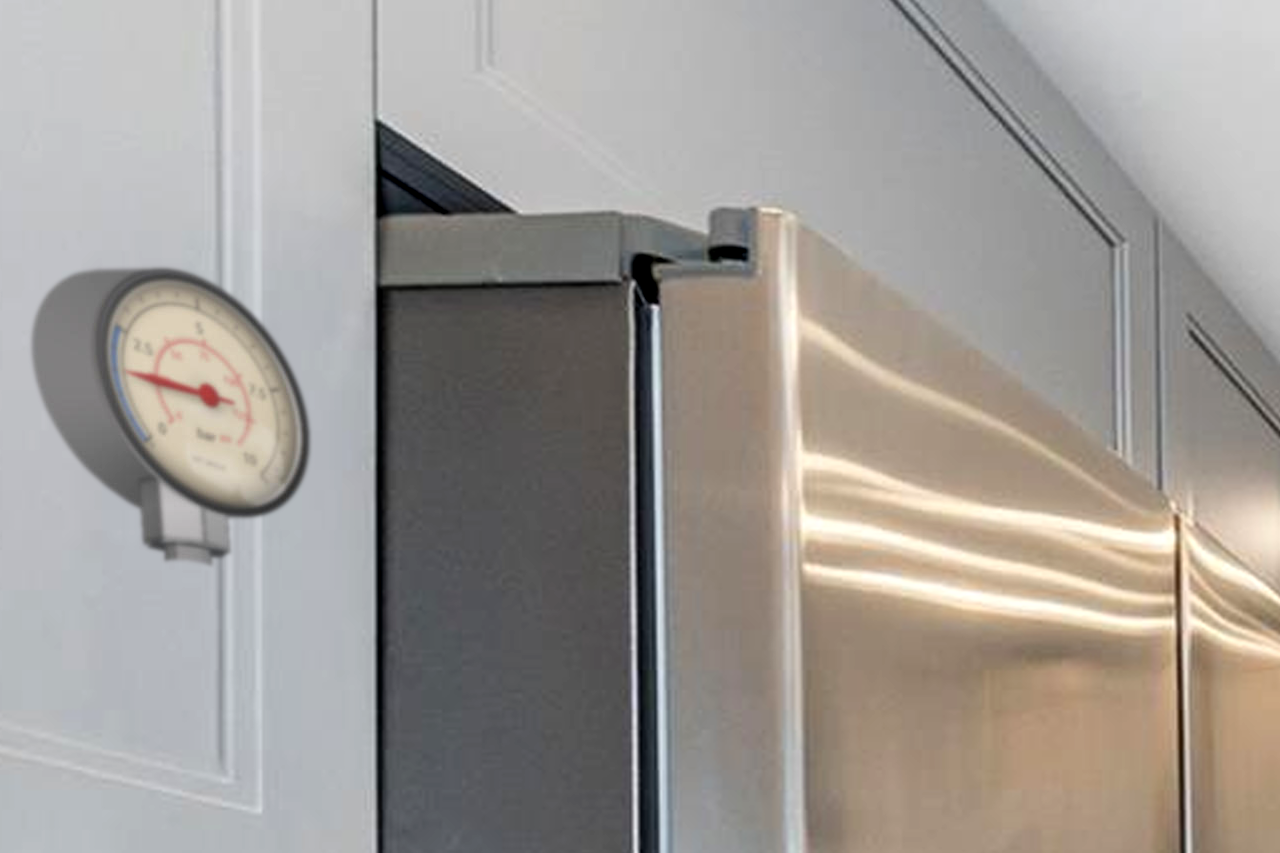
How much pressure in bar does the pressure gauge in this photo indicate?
1.5 bar
